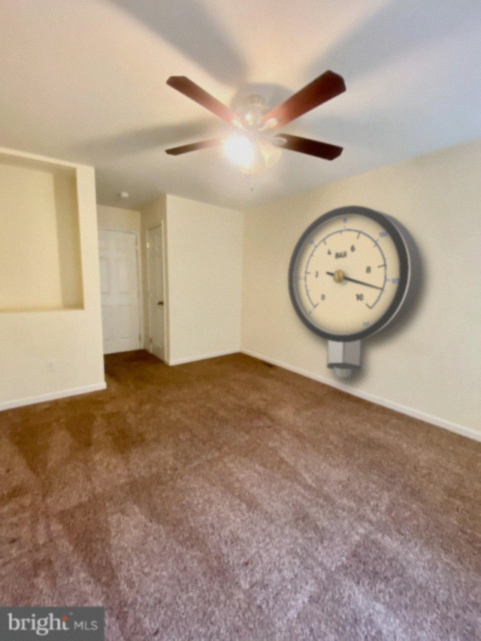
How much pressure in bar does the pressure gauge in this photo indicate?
9 bar
